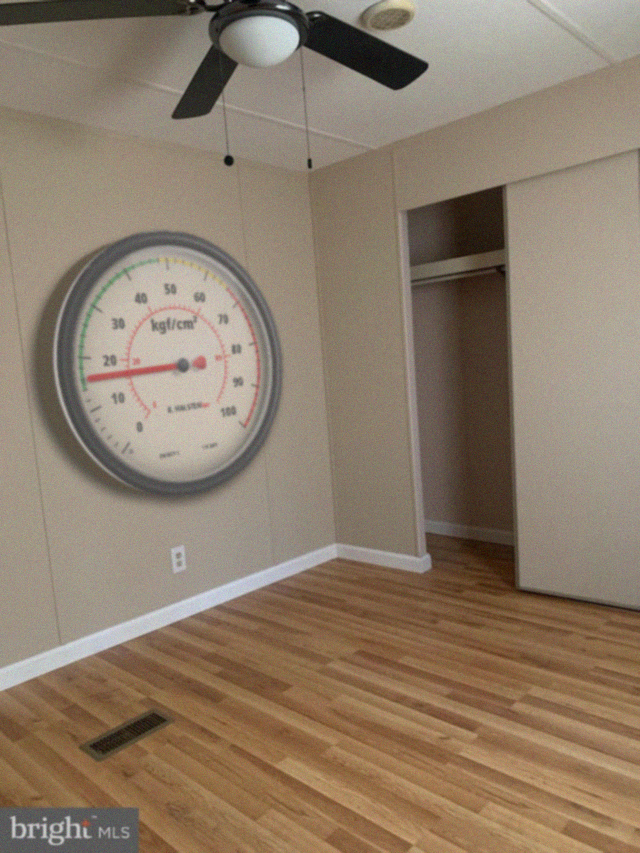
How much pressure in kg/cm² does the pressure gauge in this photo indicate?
16 kg/cm²
